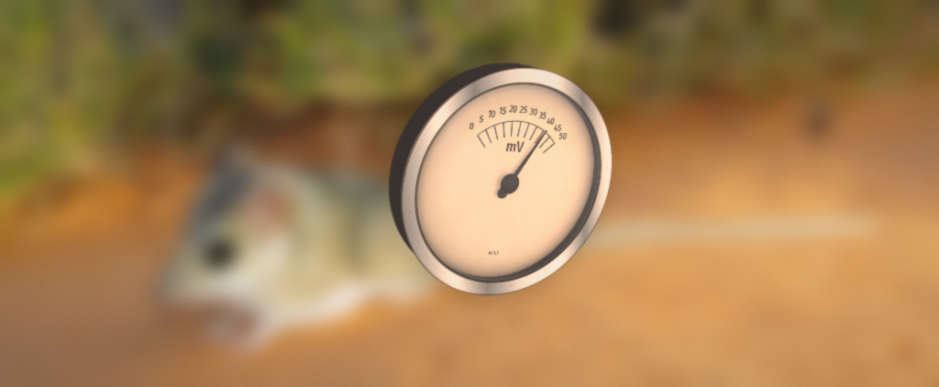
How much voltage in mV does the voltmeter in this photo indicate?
40 mV
